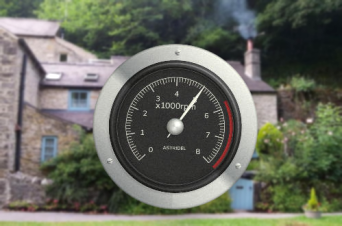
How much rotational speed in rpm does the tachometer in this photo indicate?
5000 rpm
